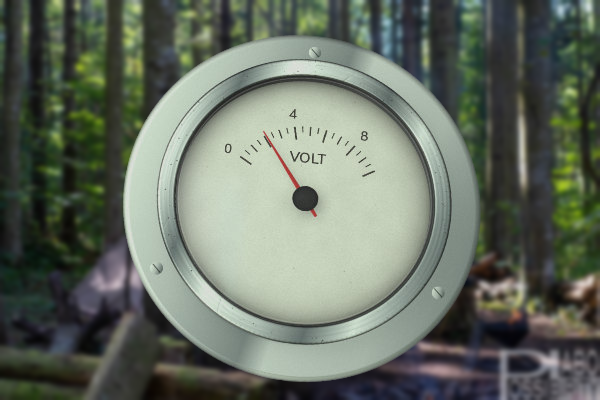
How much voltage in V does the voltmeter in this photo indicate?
2 V
